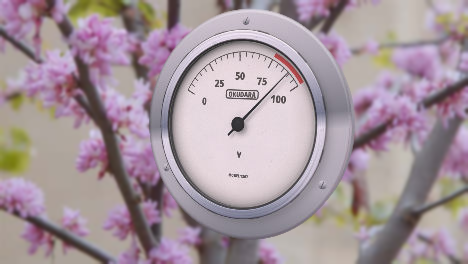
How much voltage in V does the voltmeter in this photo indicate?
90 V
